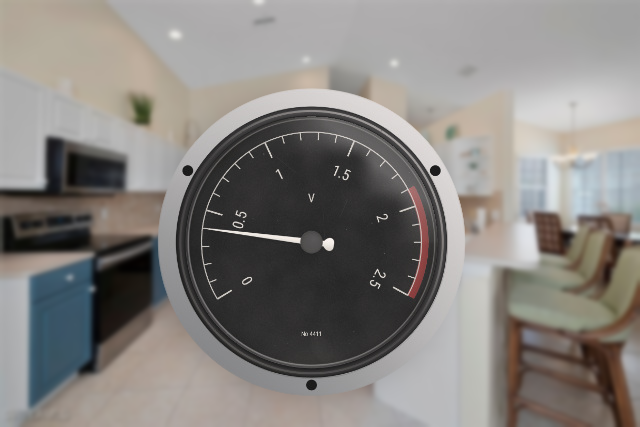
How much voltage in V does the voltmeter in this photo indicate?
0.4 V
